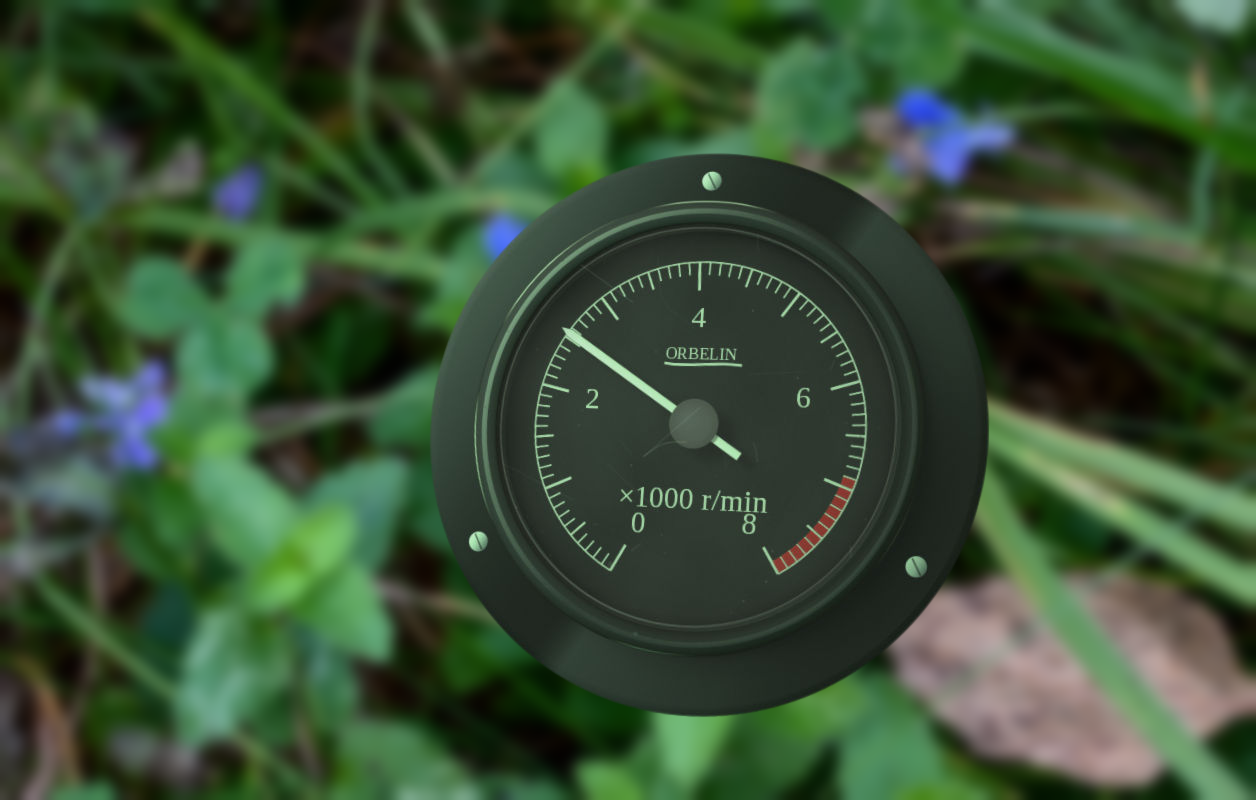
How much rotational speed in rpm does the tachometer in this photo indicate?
2550 rpm
